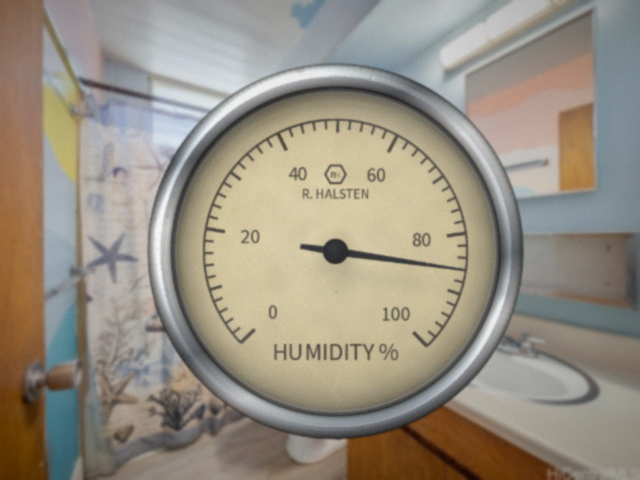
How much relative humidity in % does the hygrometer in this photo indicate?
86 %
